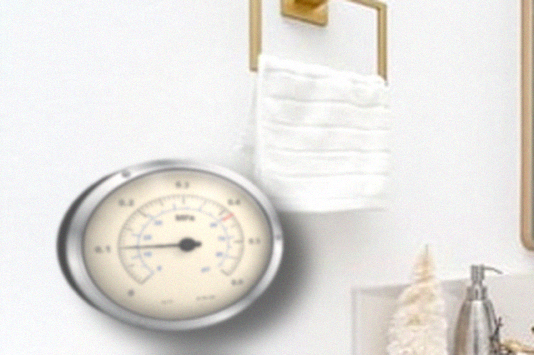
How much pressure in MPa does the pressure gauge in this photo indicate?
0.1 MPa
